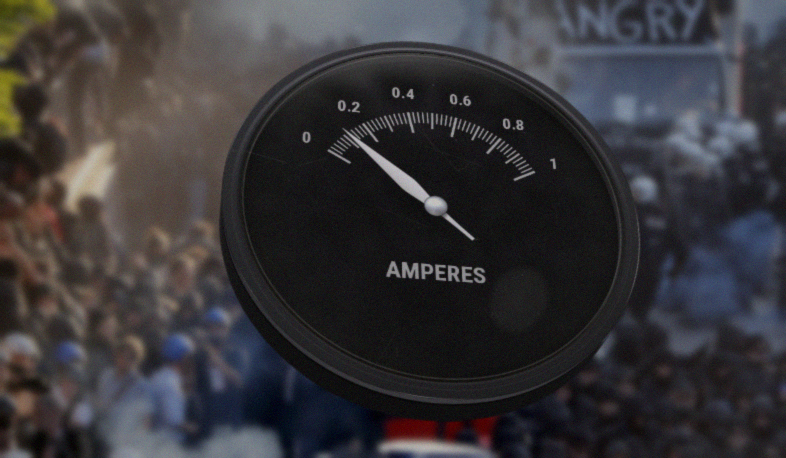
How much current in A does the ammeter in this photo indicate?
0.1 A
